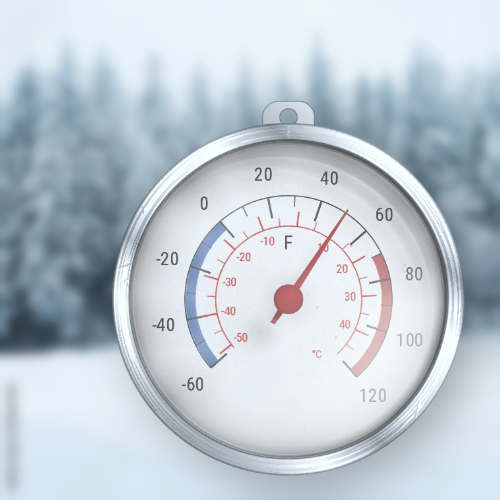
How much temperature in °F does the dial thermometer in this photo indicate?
50 °F
